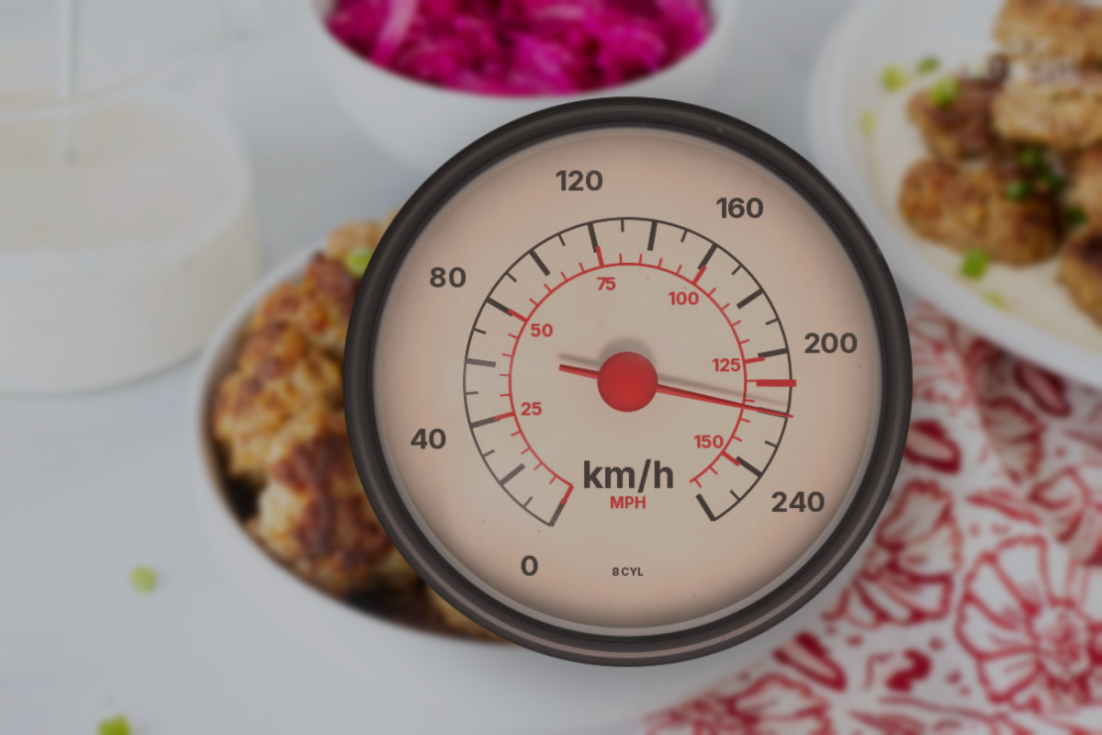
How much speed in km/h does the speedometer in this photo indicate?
220 km/h
